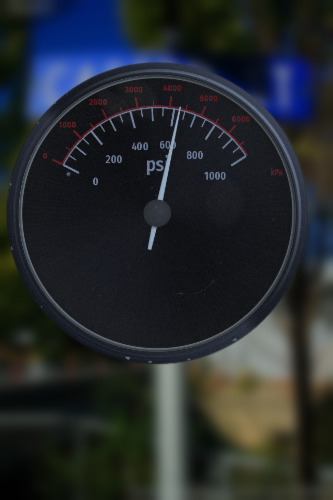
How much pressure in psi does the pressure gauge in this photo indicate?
625 psi
